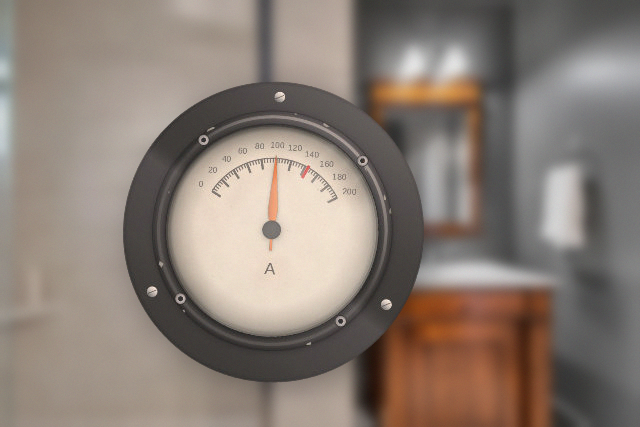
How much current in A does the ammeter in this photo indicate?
100 A
